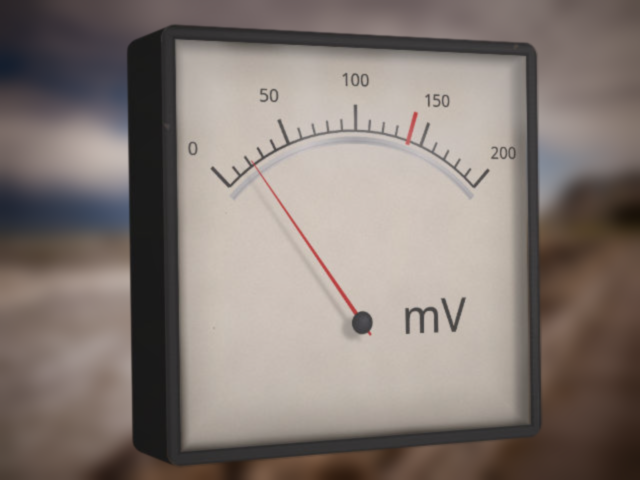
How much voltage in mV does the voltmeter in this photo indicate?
20 mV
